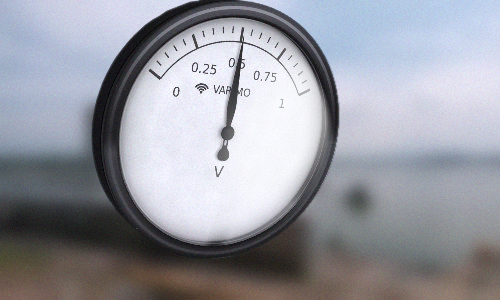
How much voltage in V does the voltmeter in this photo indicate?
0.5 V
